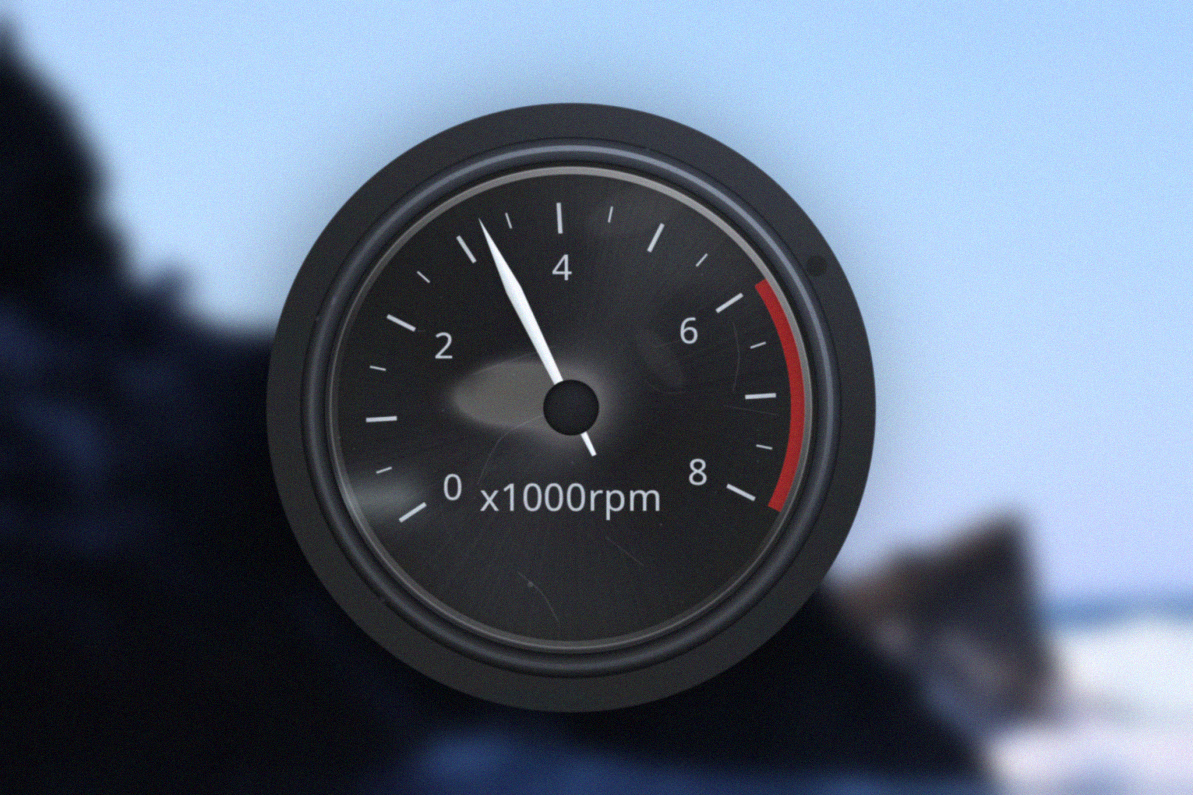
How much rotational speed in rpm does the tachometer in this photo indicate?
3250 rpm
